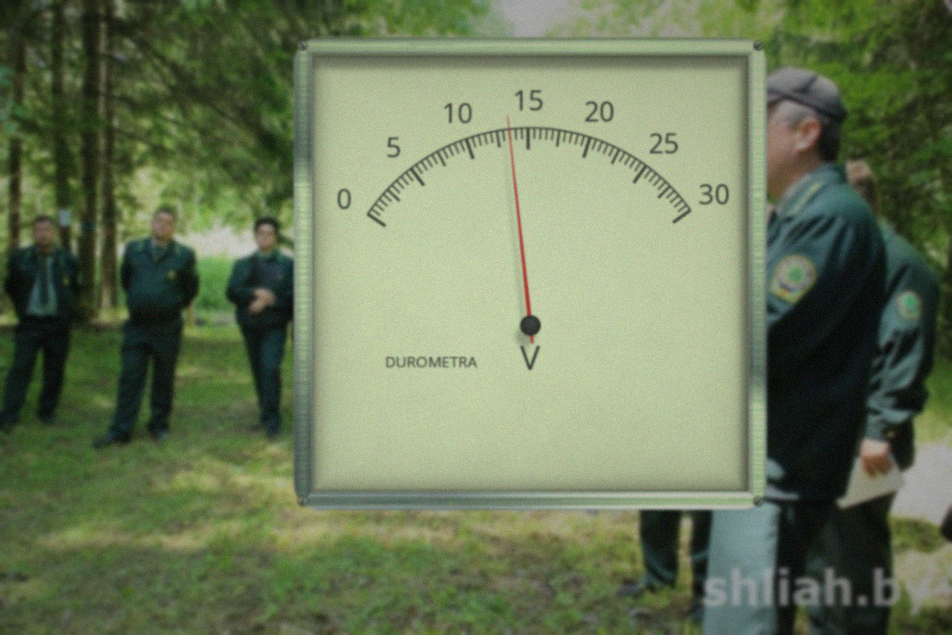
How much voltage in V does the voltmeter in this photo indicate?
13.5 V
